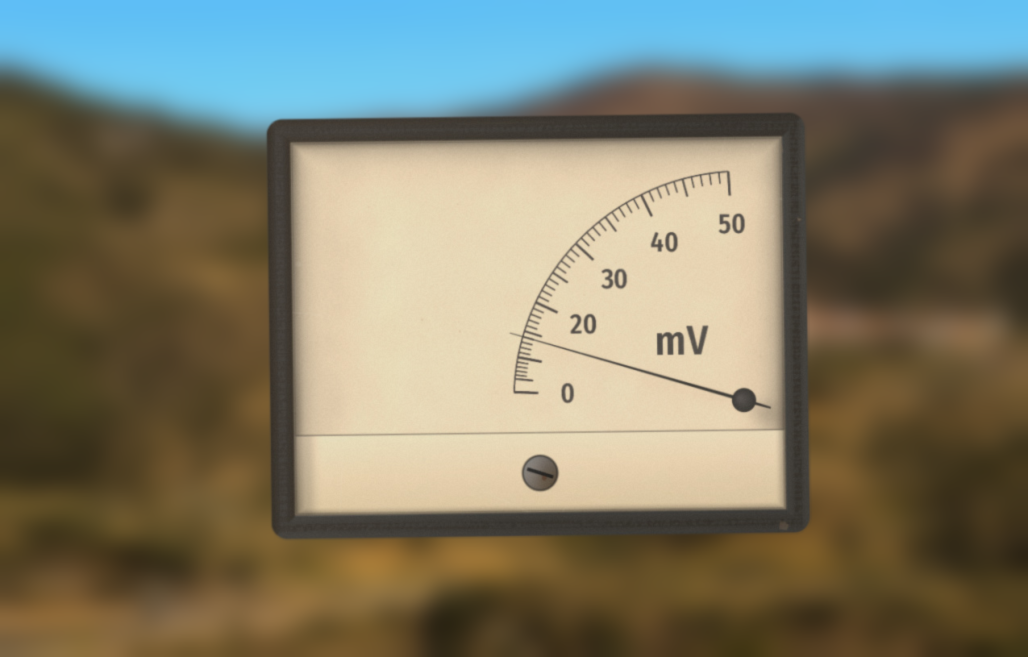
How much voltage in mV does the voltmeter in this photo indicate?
14 mV
